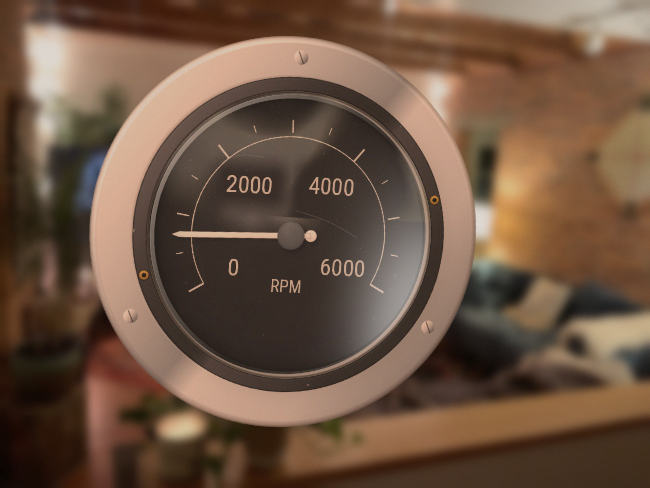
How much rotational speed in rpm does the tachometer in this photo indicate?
750 rpm
